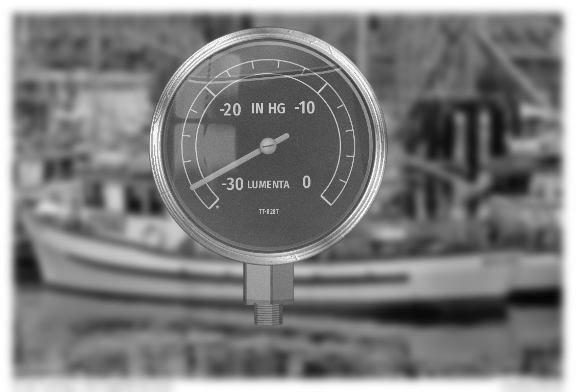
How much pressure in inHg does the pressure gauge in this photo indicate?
-28 inHg
